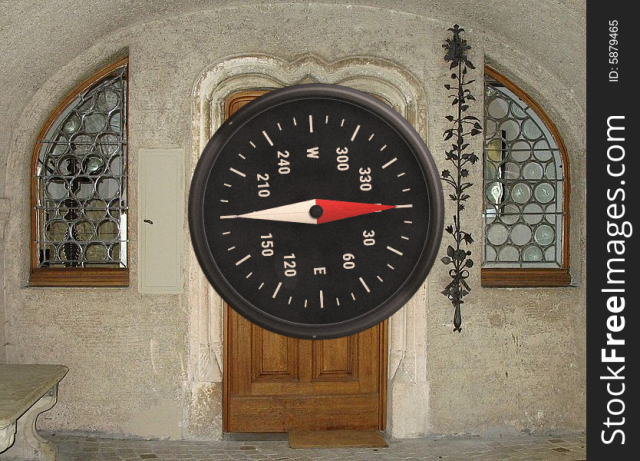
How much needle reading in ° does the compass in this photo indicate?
0 °
